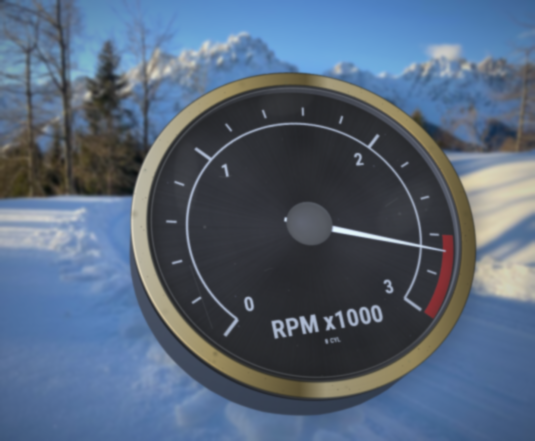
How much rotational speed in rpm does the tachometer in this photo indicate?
2700 rpm
